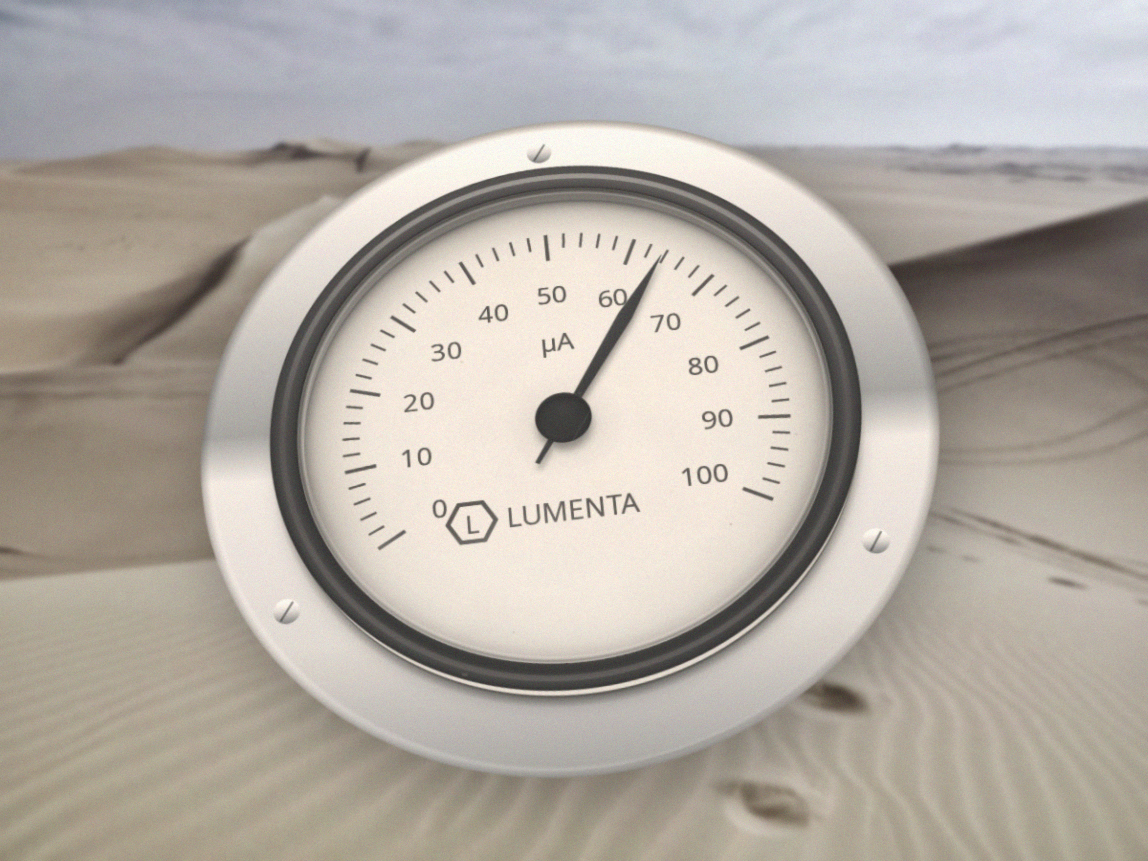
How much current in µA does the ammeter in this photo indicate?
64 µA
